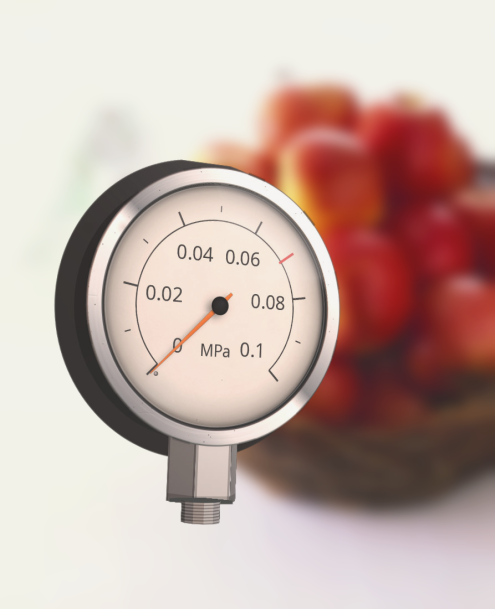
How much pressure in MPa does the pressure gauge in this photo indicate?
0 MPa
